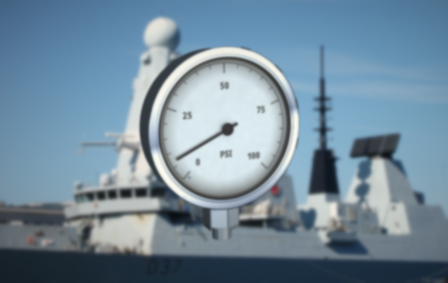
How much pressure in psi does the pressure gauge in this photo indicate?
7.5 psi
